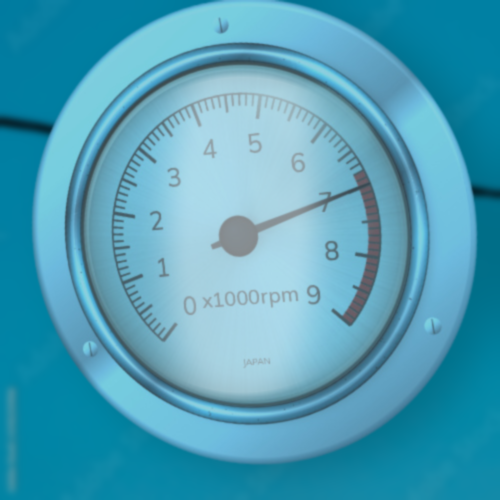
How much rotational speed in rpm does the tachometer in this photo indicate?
7000 rpm
